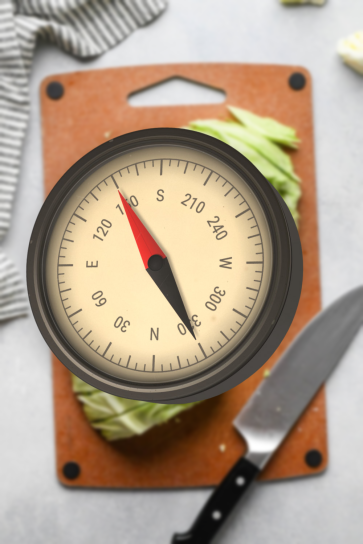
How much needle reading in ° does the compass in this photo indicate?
150 °
